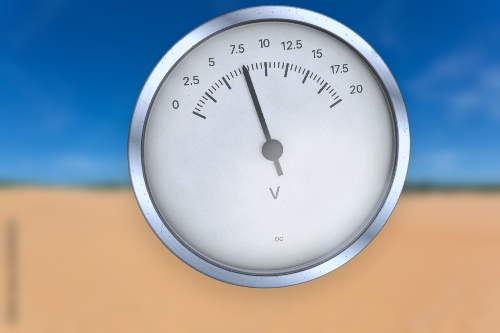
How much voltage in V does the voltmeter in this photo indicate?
7.5 V
